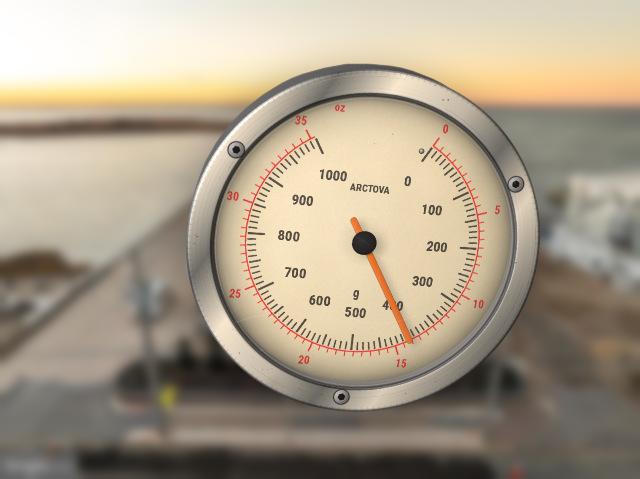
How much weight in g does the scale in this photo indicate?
400 g
